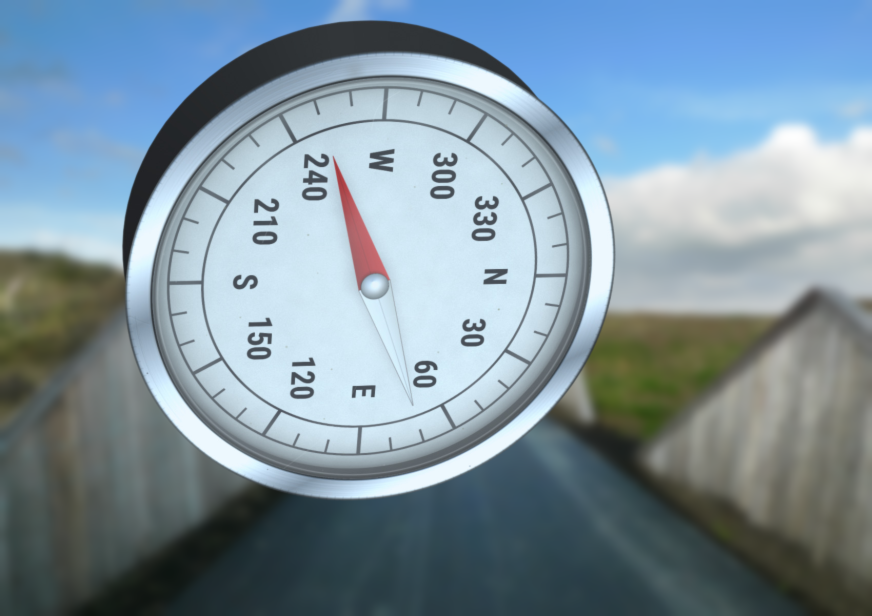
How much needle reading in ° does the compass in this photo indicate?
250 °
